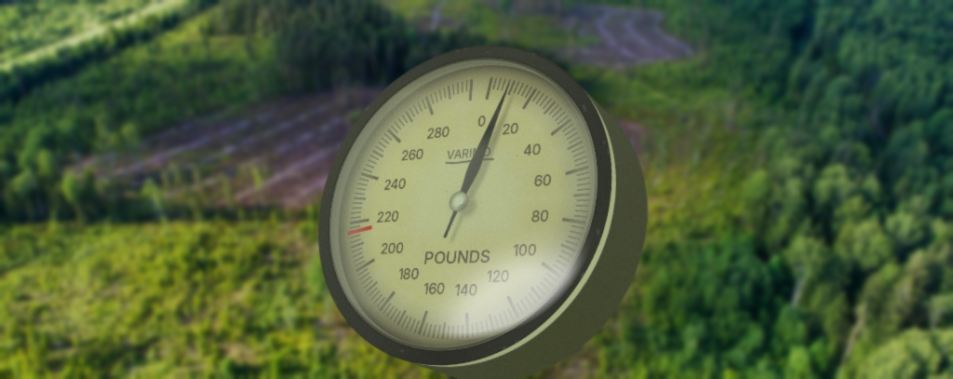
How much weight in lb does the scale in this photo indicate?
10 lb
